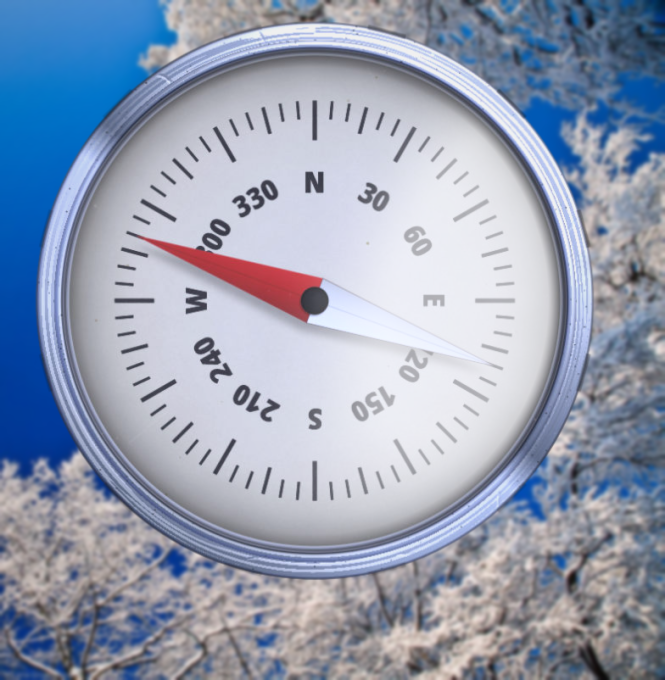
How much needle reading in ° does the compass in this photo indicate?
290 °
